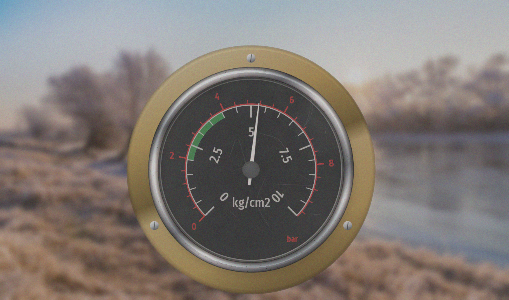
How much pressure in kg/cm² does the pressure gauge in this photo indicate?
5.25 kg/cm²
